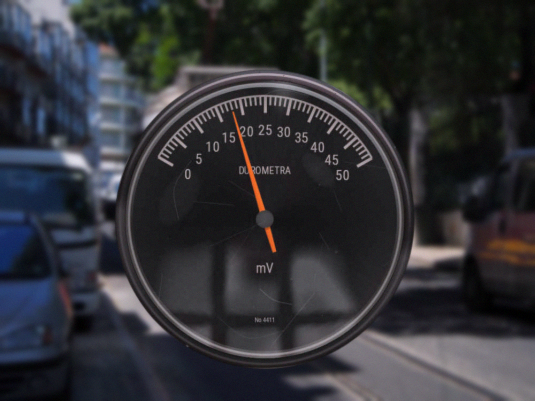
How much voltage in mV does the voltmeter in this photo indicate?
18 mV
